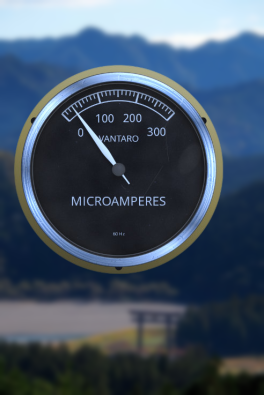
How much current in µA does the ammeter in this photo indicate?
30 µA
